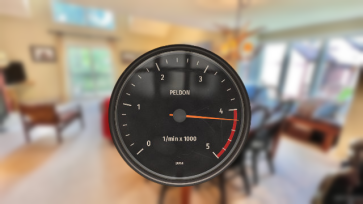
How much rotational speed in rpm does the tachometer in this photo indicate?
4200 rpm
